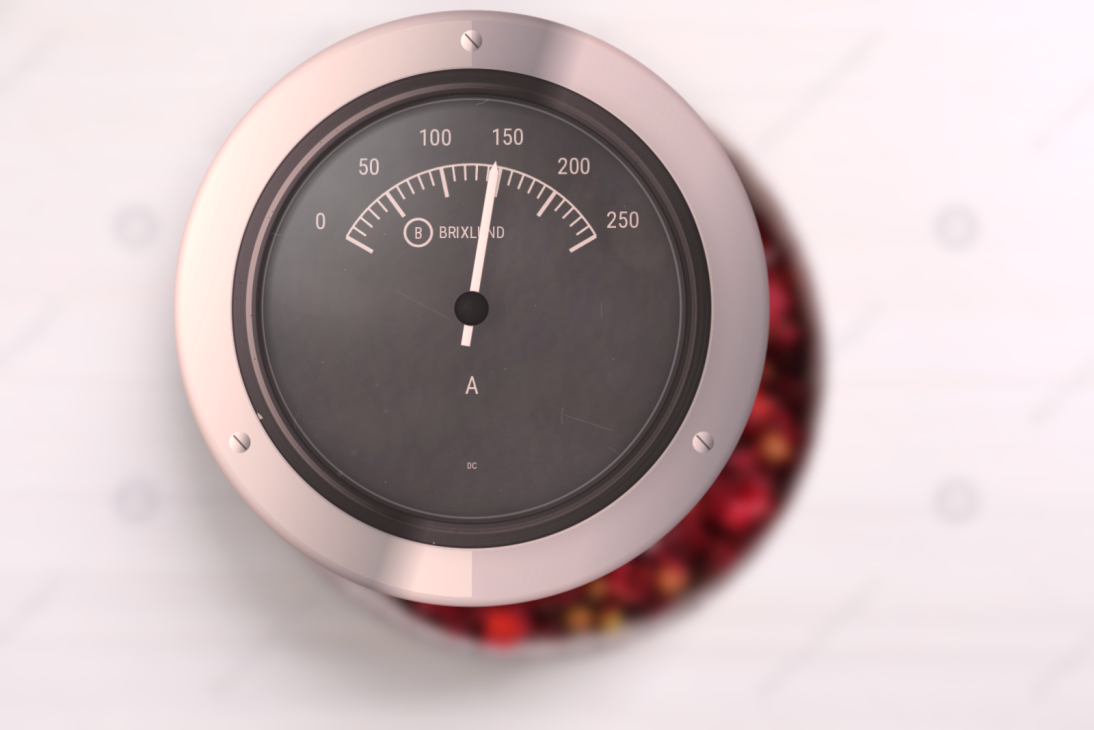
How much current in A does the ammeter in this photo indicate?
145 A
